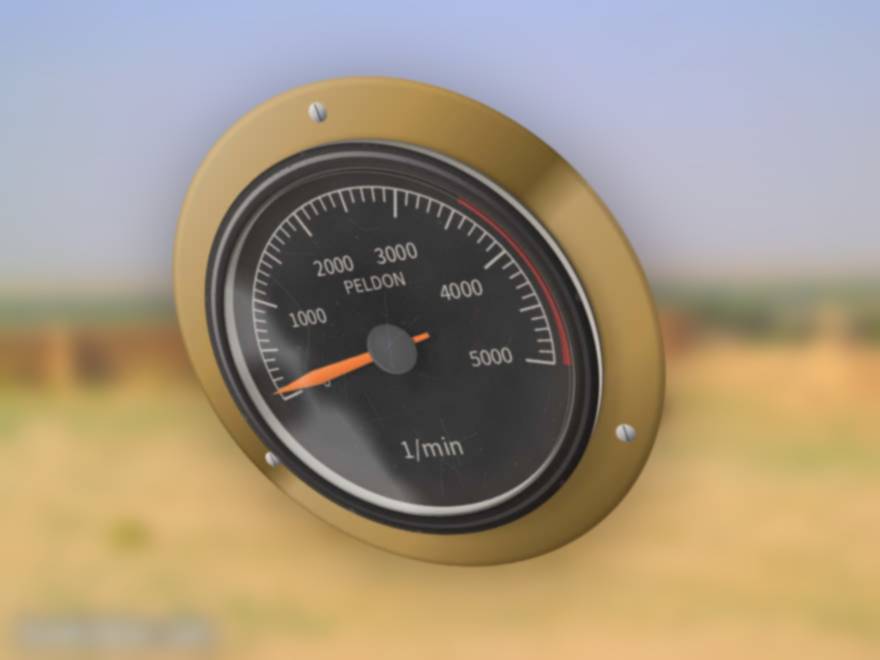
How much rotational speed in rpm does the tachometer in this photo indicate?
100 rpm
